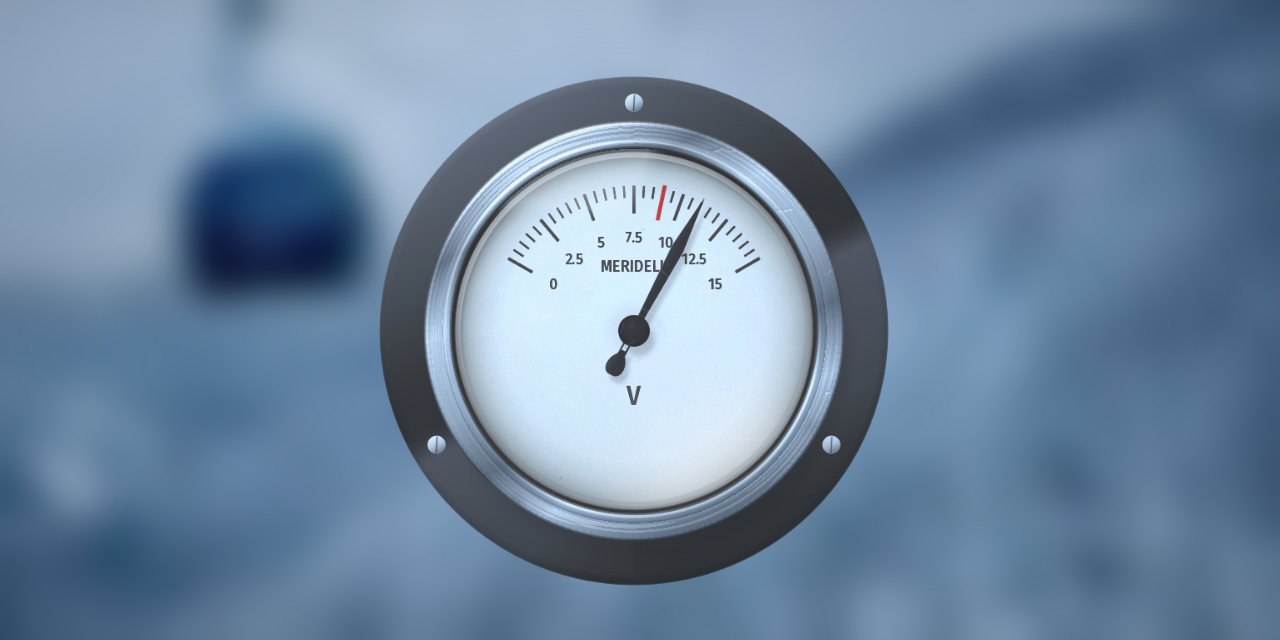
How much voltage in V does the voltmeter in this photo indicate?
11 V
